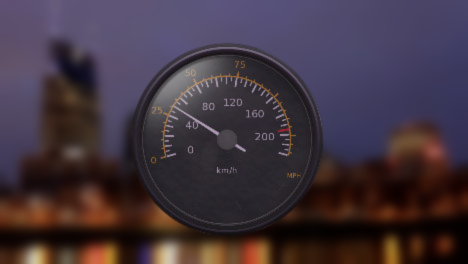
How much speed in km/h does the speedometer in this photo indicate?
50 km/h
